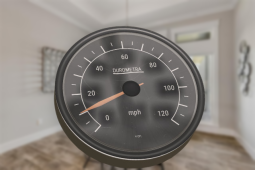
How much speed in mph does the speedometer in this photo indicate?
10 mph
